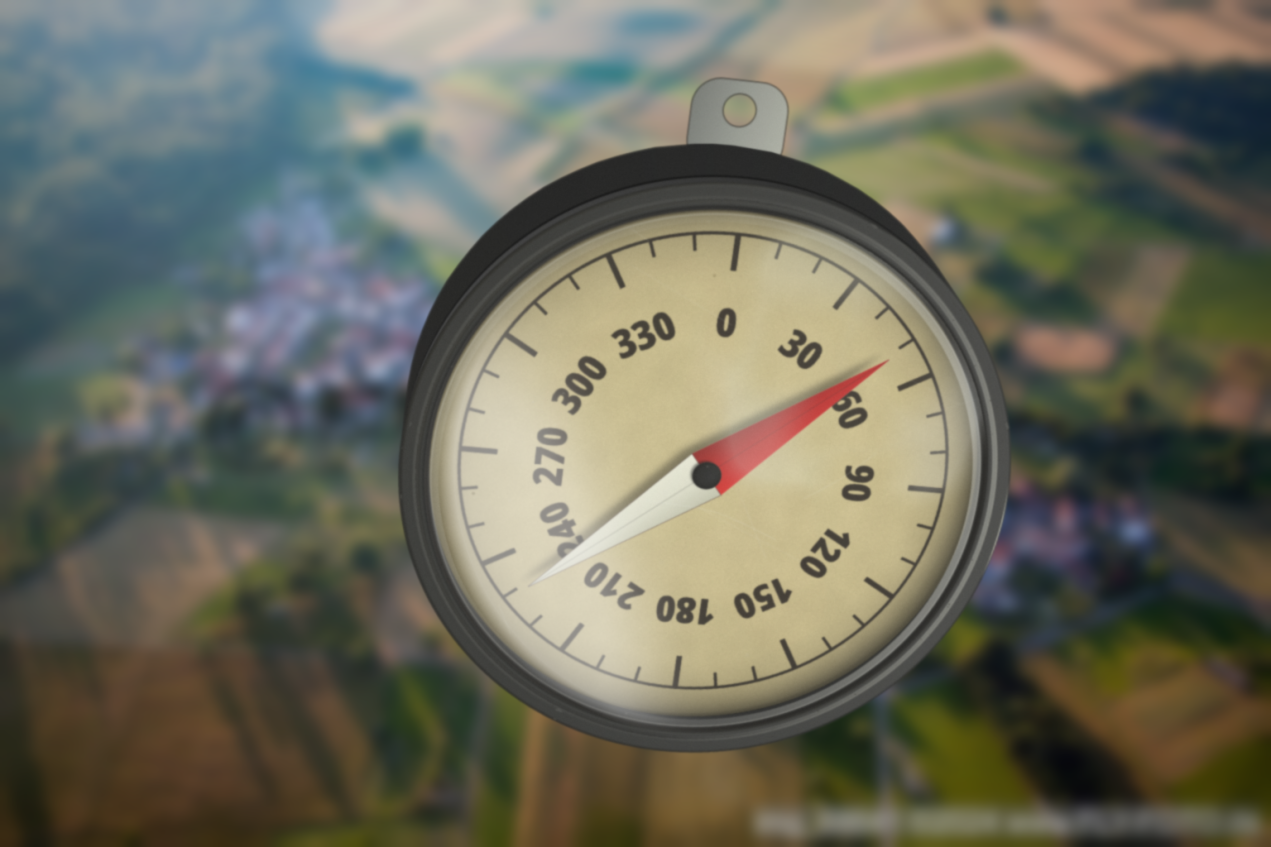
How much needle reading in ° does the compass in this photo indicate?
50 °
